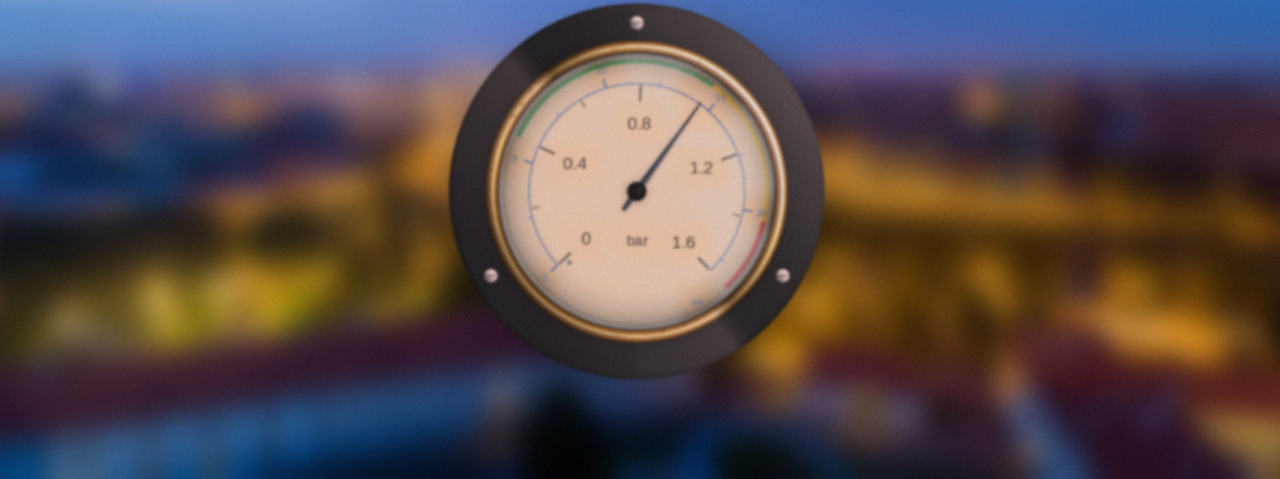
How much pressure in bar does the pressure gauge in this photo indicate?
1 bar
